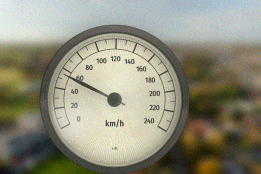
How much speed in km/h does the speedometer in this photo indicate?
55 km/h
